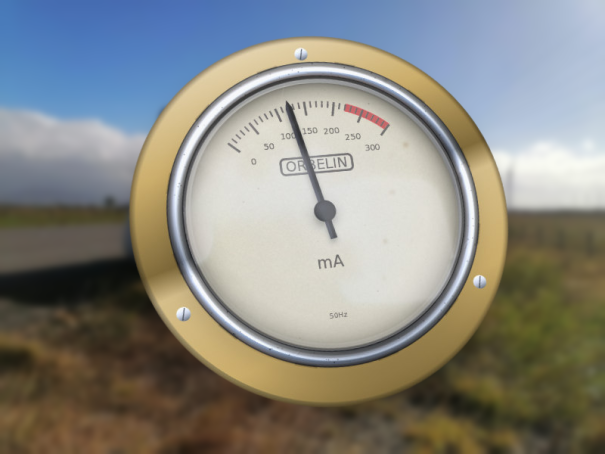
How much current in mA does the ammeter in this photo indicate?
120 mA
